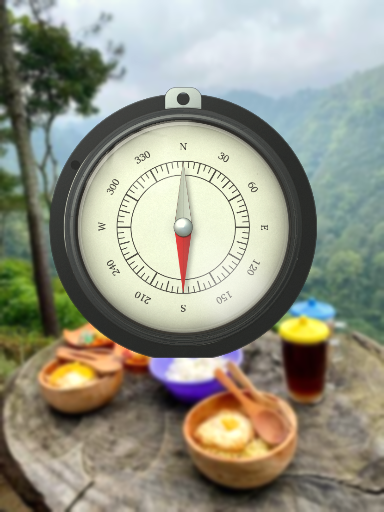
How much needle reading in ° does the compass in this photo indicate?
180 °
